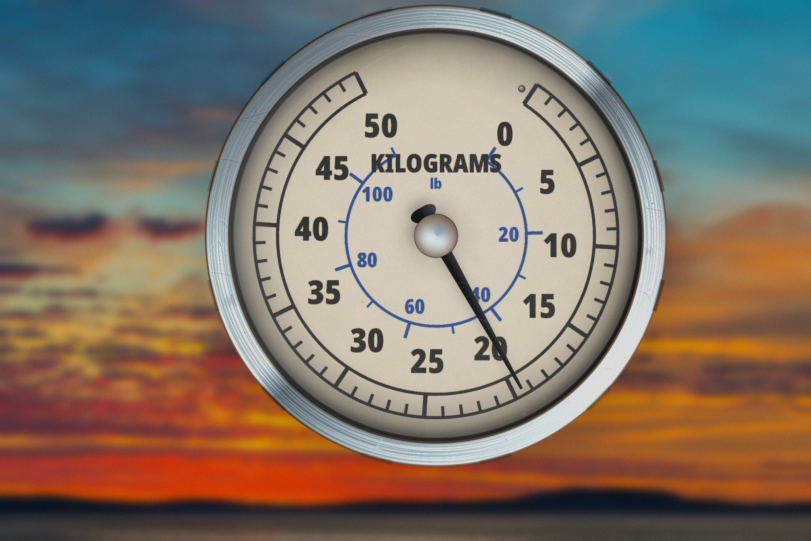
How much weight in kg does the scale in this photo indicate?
19.5 kg
